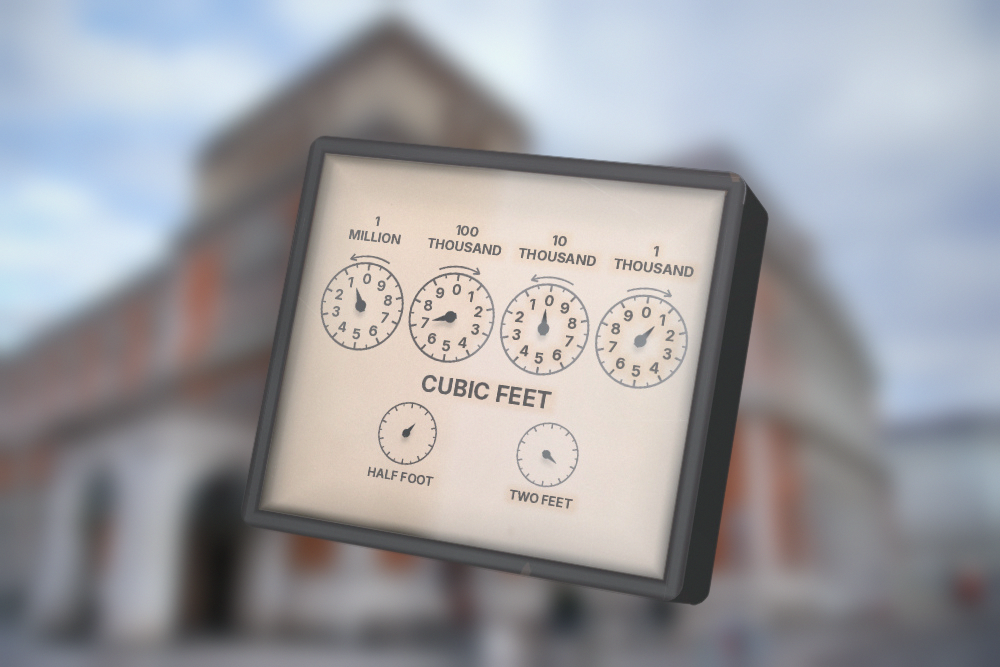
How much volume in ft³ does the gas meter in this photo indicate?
70100 ft³
